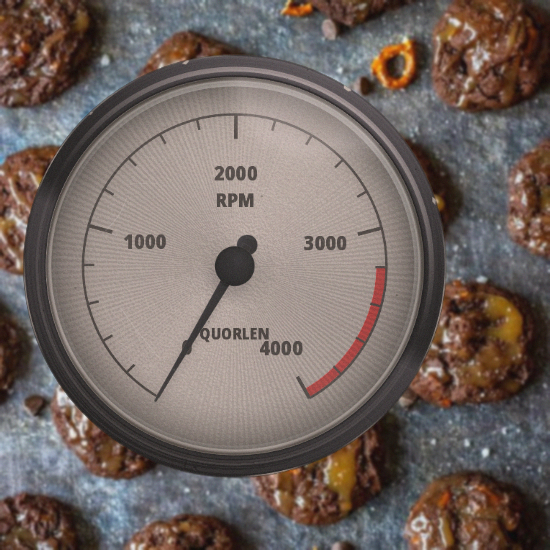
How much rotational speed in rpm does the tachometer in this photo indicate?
0 rpm
